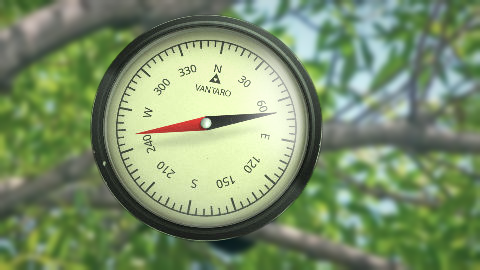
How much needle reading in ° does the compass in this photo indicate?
250 °
